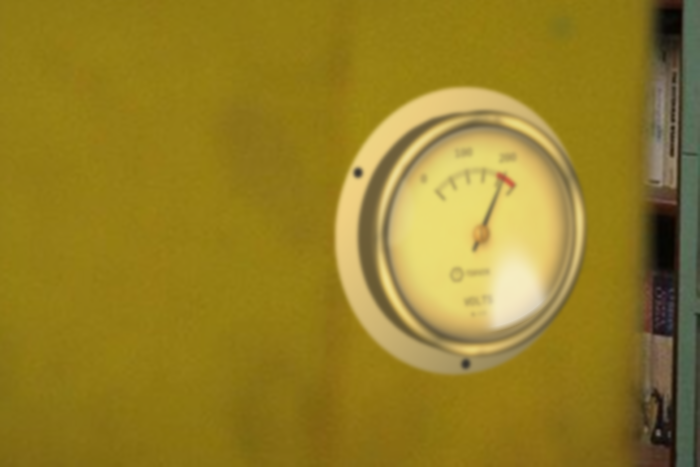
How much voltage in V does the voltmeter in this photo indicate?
200 V
